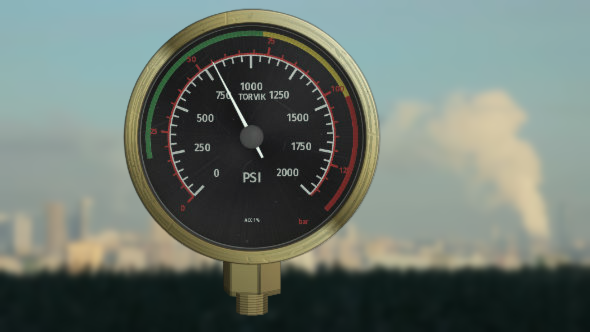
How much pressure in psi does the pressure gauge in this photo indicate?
800 psi
